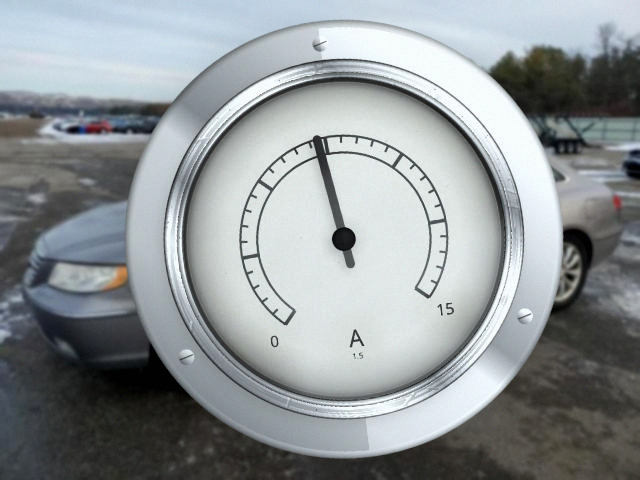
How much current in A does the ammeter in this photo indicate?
7.25 A
